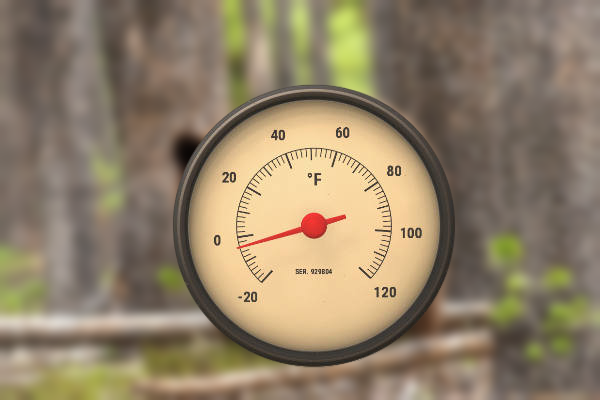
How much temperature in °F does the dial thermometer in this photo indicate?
-4 °F
